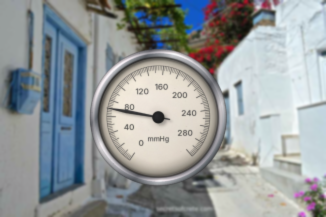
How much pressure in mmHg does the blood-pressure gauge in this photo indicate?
70 mmHg
